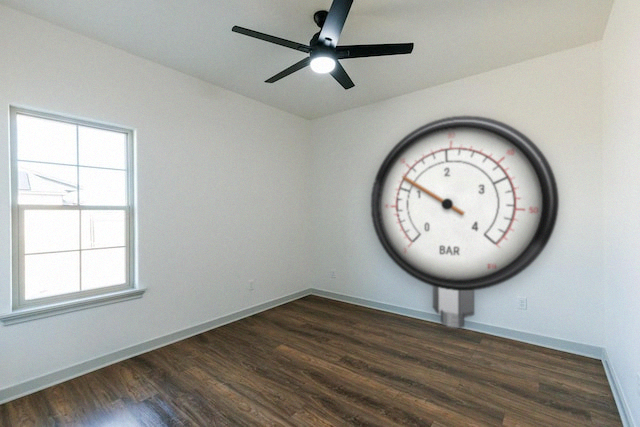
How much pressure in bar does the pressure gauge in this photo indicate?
1.2 bar
